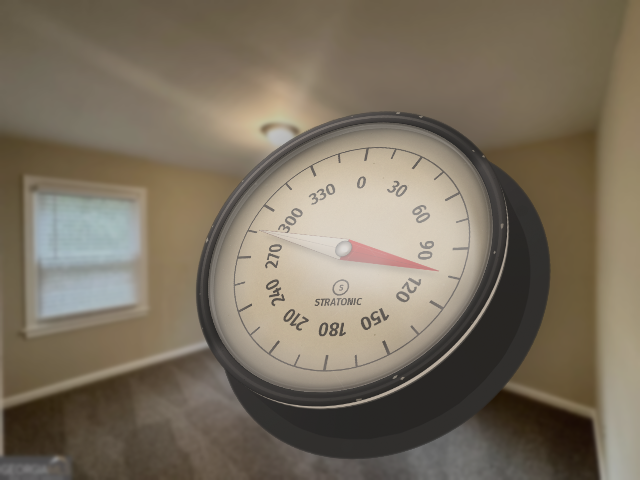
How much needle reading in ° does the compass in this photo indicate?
105 °
